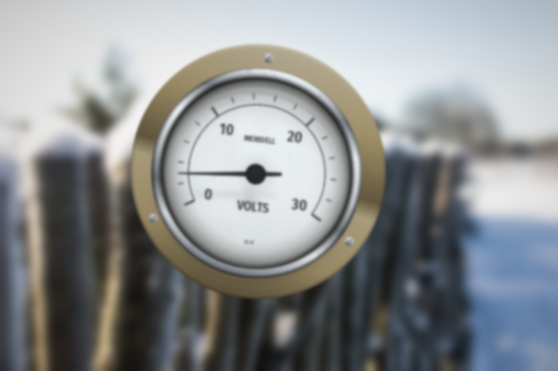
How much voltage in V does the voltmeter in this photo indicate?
3 V
